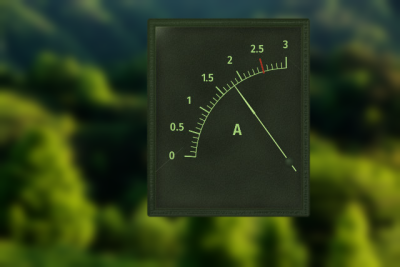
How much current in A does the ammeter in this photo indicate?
1.8 A
